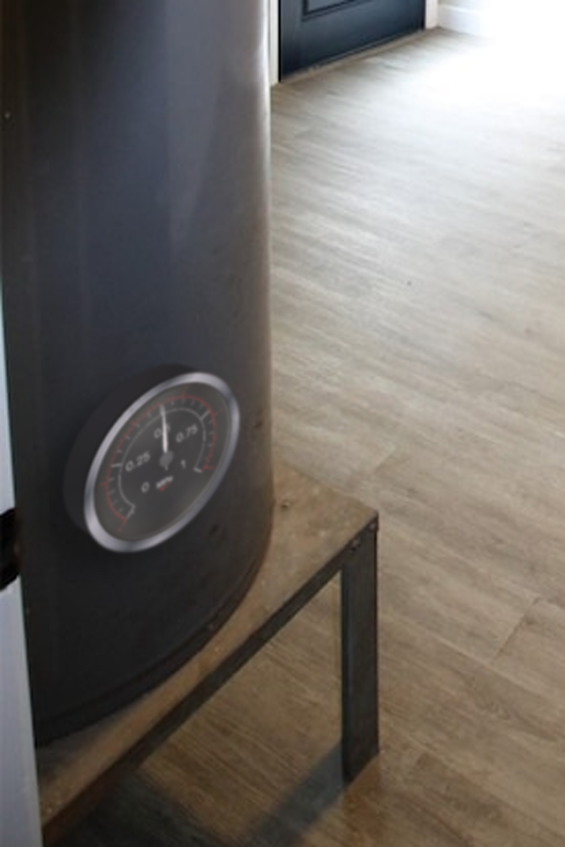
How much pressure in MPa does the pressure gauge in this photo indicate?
0.5 MPa
